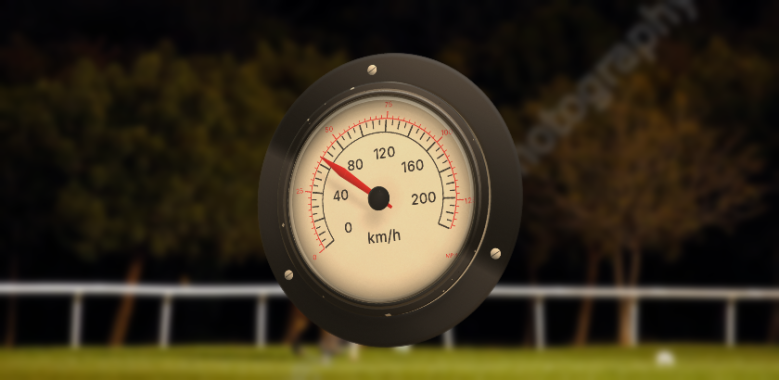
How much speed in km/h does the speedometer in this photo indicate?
65 km/h
